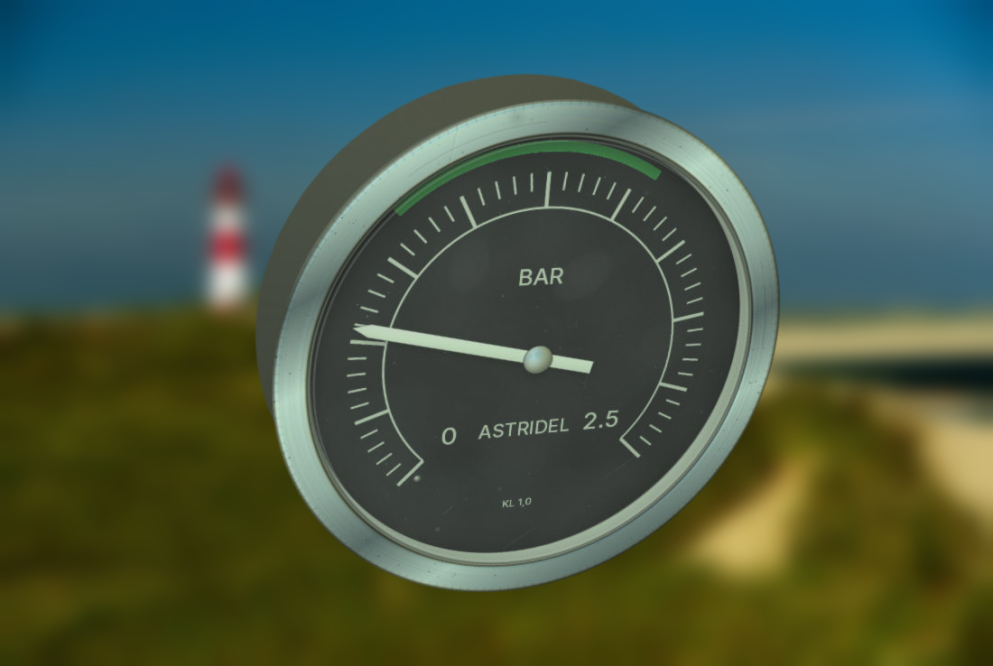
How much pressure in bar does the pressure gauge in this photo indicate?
0.55 bar
